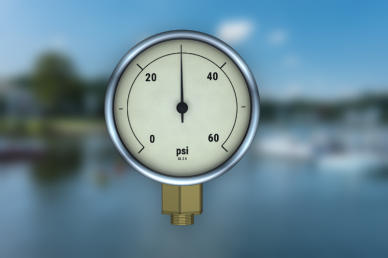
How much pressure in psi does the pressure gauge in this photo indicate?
30 psi
